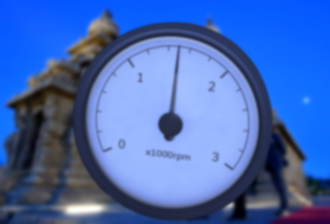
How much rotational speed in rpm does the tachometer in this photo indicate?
1500 rpm
